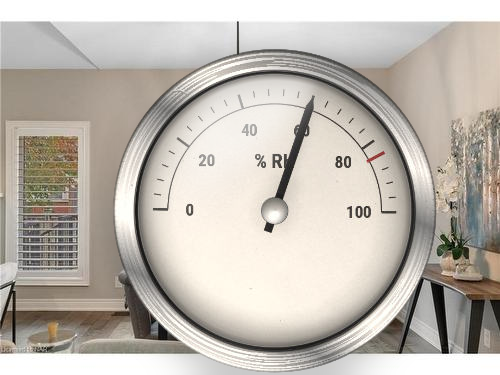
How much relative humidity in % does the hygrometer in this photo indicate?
60 %
